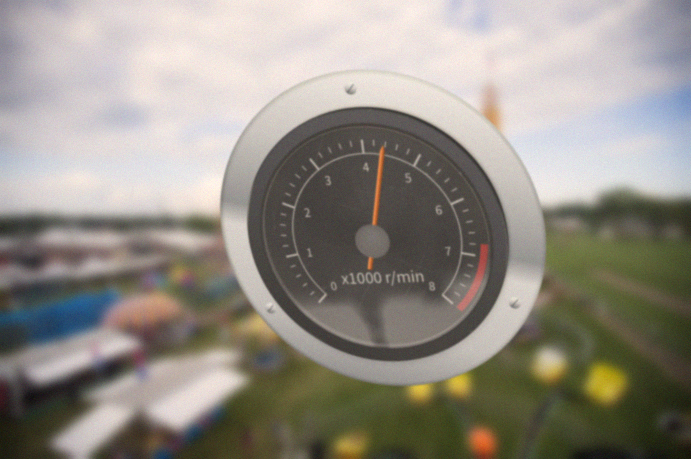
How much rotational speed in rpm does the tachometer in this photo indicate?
4400 rpm
